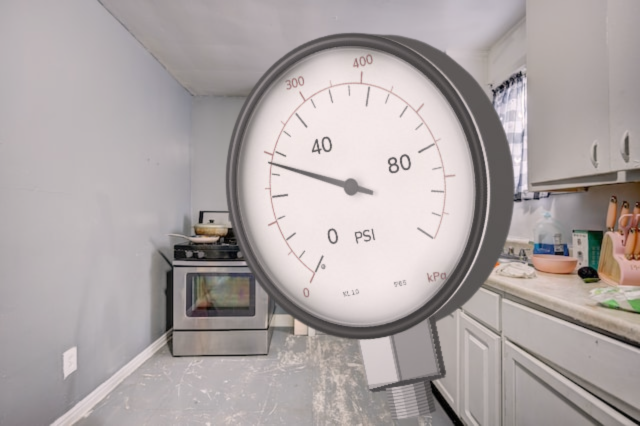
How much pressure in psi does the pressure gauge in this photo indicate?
27.5 psi
